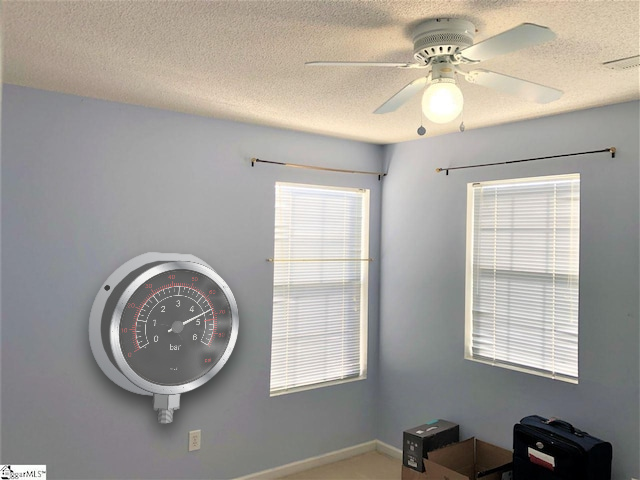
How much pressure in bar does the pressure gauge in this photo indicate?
4.6 bar
